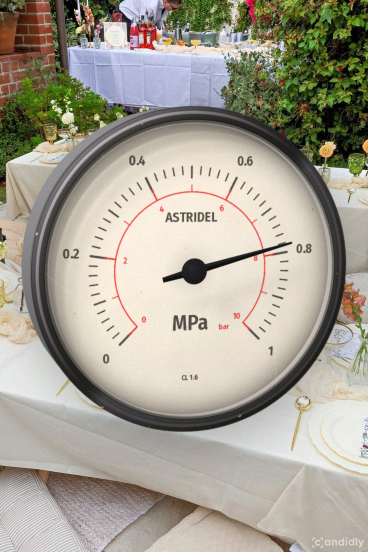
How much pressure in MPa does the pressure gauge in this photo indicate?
0.78 MPa
